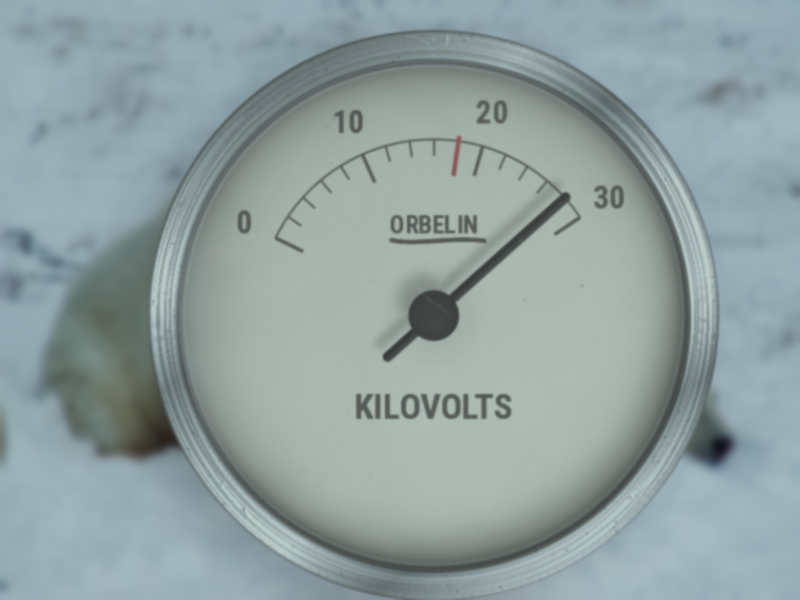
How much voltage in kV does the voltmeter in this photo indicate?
28 kV
